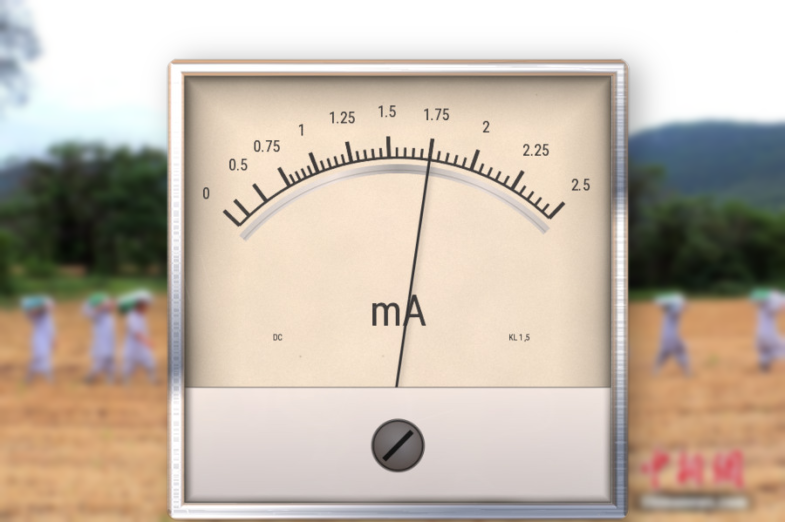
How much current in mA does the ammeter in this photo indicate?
1.75 mA
